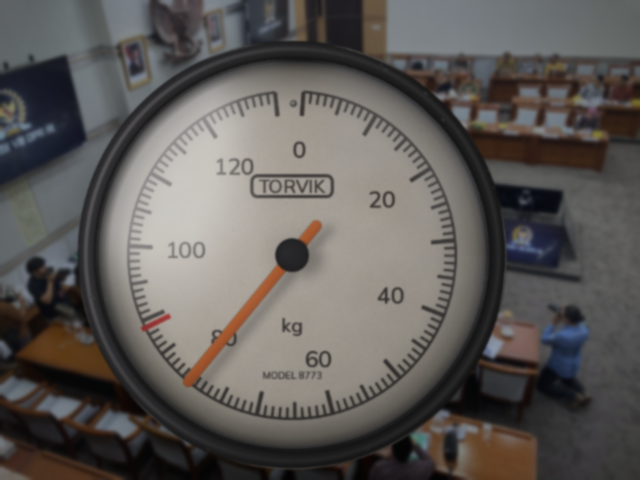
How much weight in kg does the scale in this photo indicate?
80 kg
